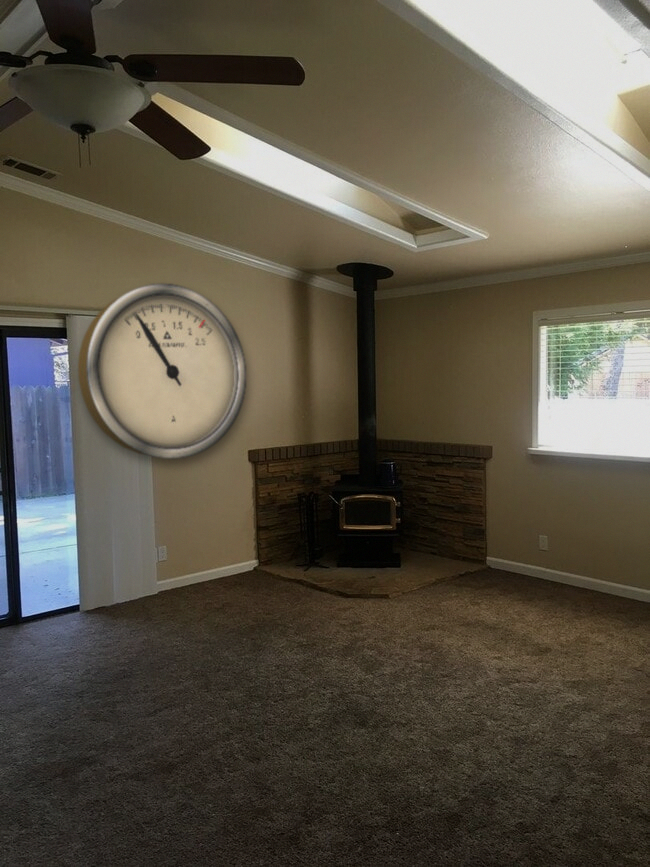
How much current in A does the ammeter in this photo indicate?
0.25 A
